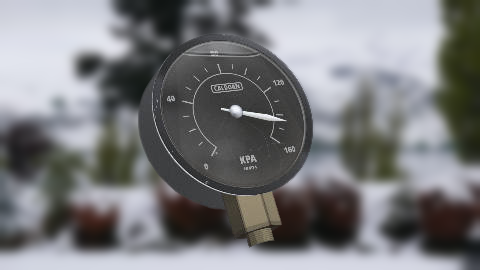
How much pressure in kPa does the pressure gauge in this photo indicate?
145 kPa
